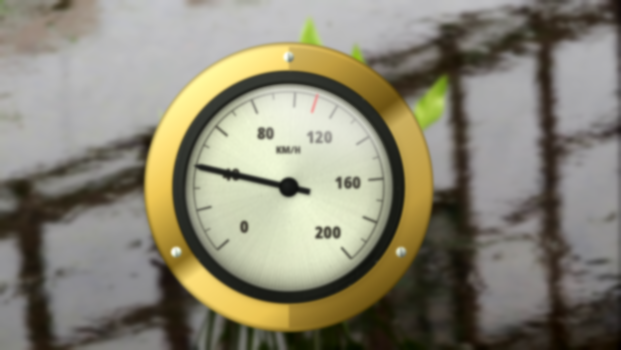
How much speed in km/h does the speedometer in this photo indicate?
40 km/h
